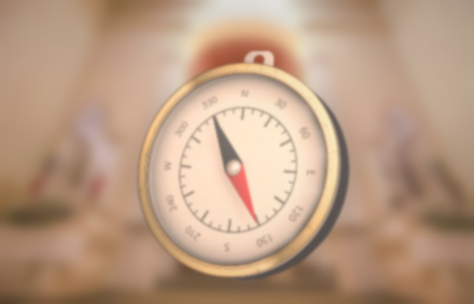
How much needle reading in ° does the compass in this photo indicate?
150 °
